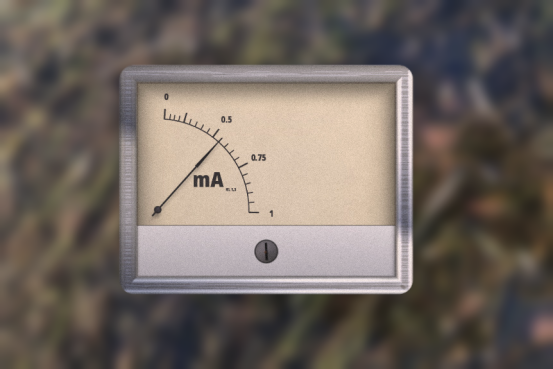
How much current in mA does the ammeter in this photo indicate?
0.55 mA
